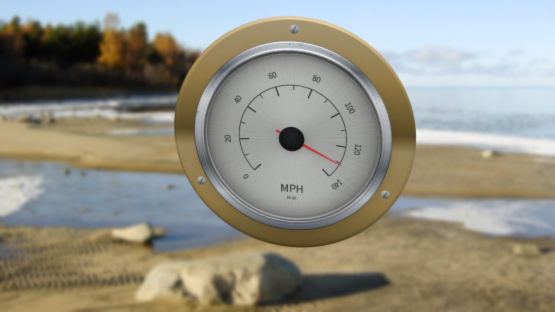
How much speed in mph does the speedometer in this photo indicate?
130 mph
